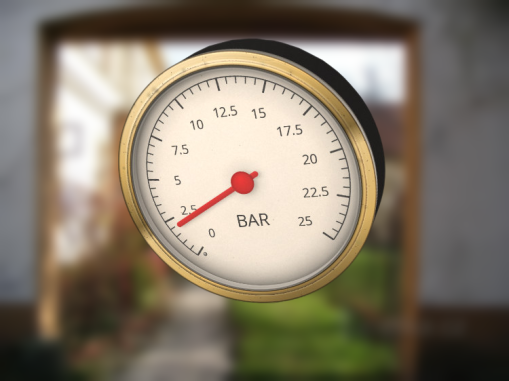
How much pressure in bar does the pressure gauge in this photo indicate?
2 bar
